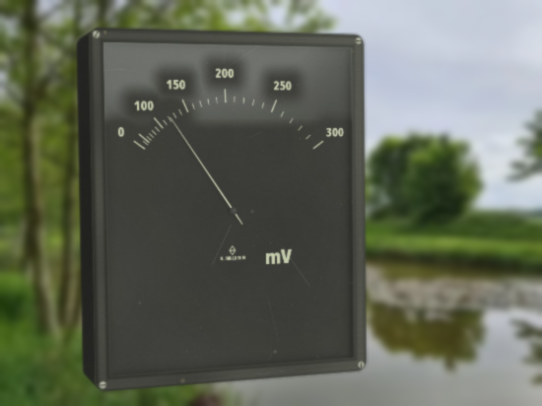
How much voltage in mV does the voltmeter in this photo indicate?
120 mV
